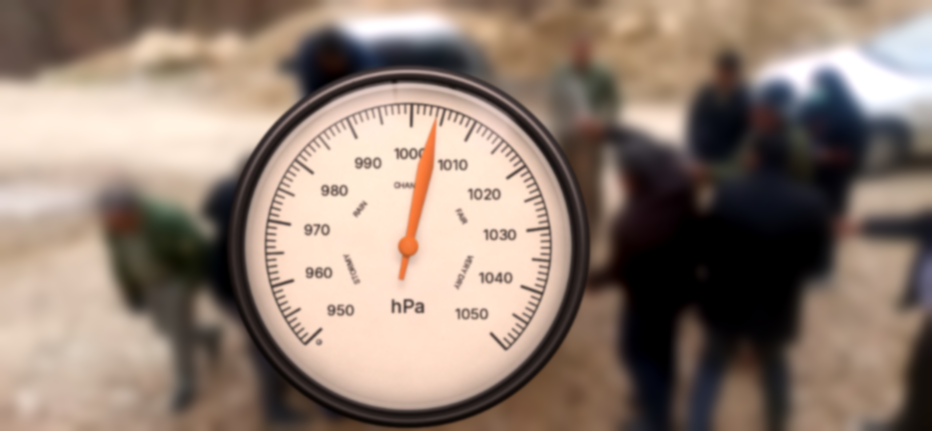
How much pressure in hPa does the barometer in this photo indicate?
1004 hPa
